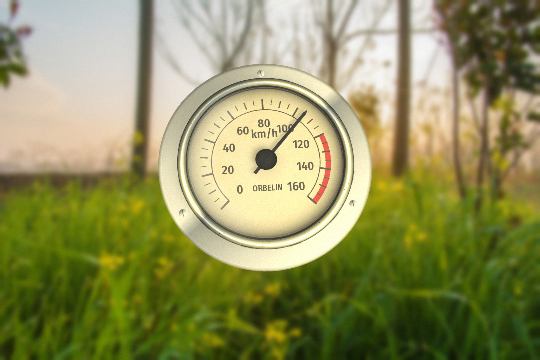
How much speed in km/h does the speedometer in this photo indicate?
105 km/h
